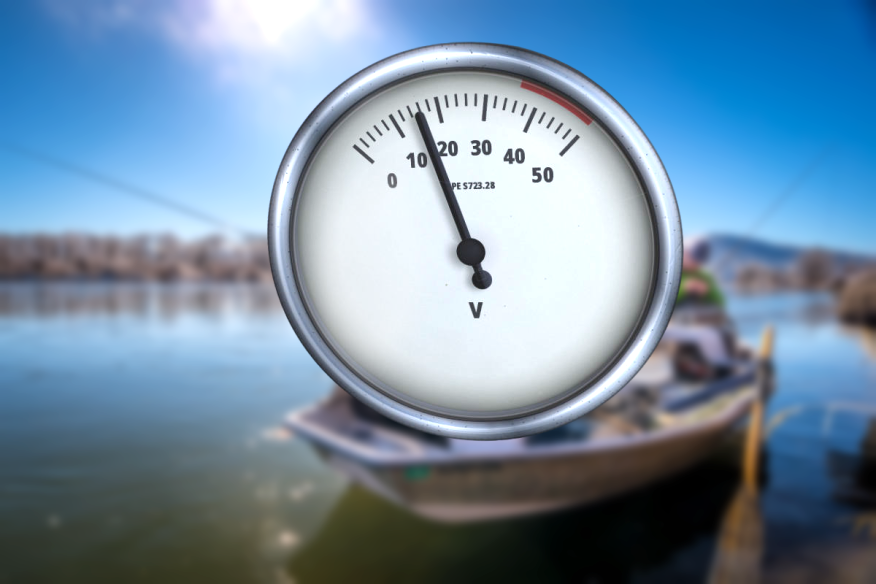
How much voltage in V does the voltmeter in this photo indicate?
16 V
